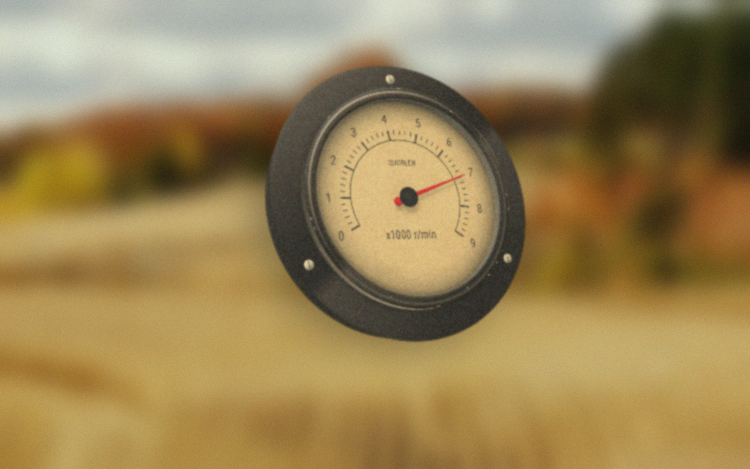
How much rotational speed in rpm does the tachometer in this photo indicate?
7000 rpm
